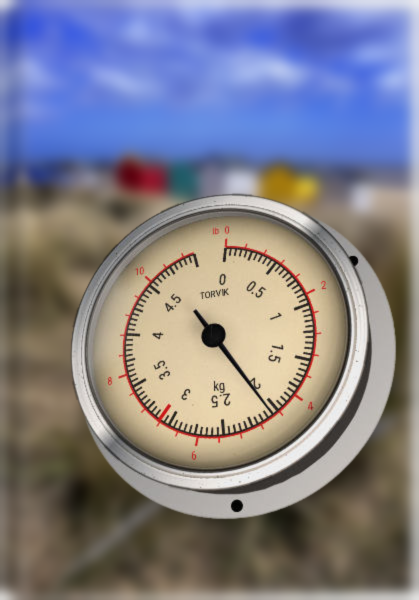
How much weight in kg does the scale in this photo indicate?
2.05 kg
